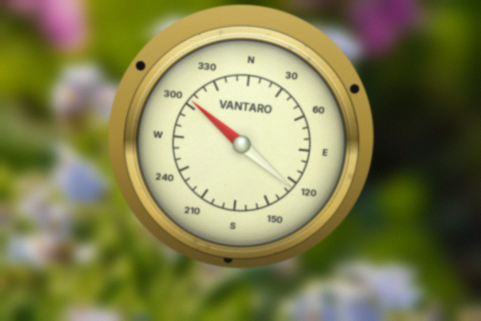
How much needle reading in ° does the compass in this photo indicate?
305 °
